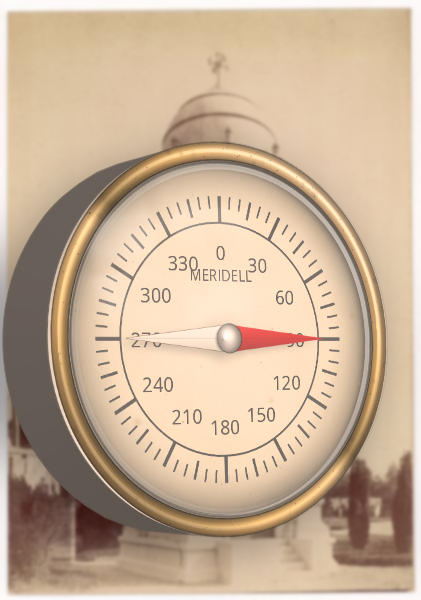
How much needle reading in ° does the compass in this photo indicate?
90 °
